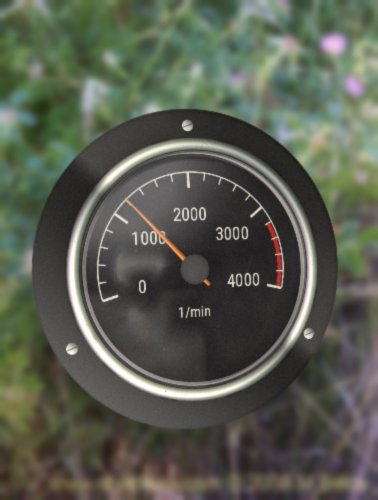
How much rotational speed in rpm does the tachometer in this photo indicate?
1200 rpm
